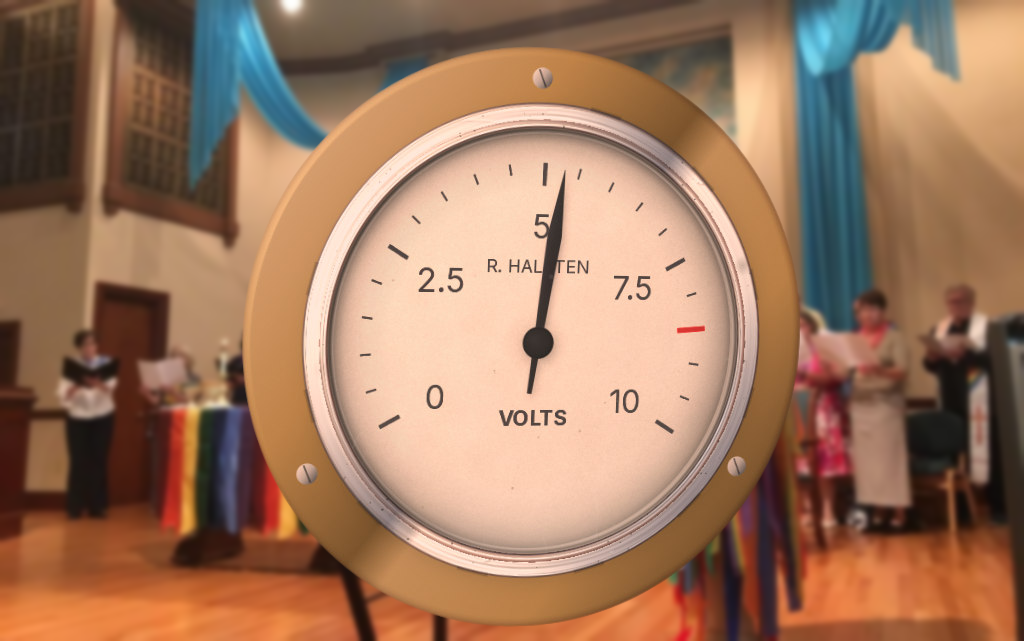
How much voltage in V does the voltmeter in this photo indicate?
5.25 V
